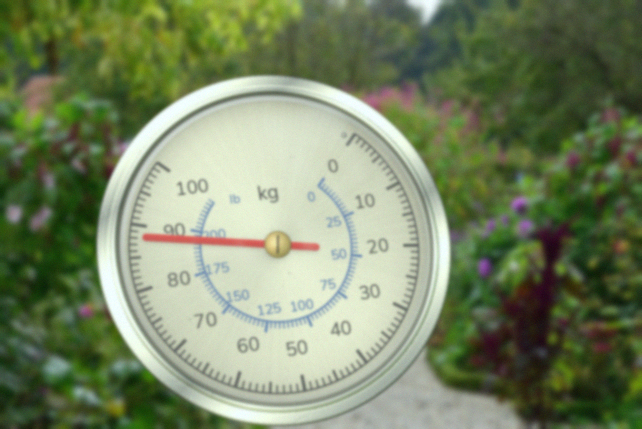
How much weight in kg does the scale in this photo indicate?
88 kg
